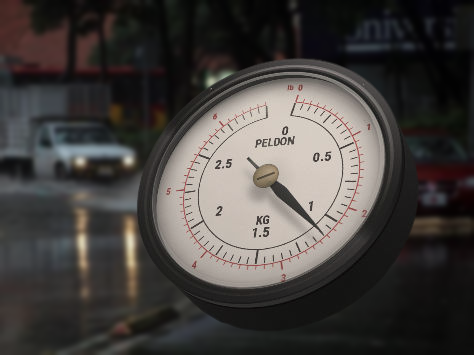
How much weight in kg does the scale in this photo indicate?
1.1 kg
